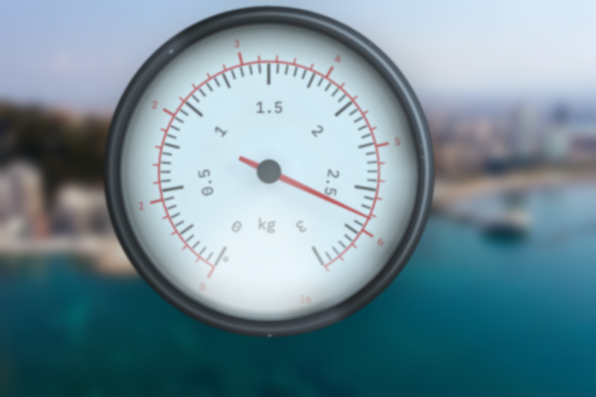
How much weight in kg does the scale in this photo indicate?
2.65 kg
